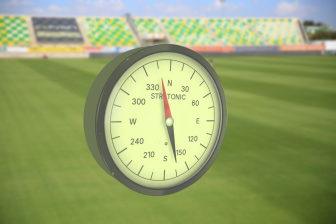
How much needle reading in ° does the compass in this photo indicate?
345 °
